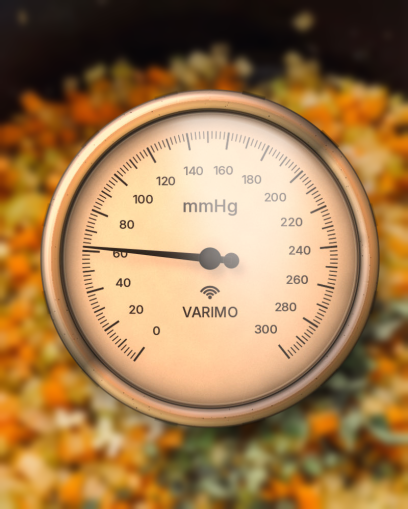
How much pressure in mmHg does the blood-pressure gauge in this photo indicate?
62 mmHg
